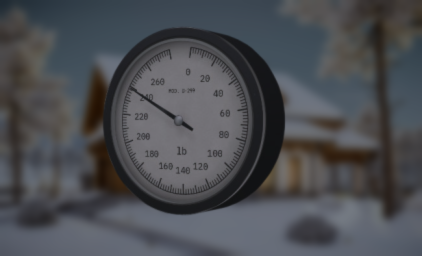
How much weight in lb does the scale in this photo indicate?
240 lb
